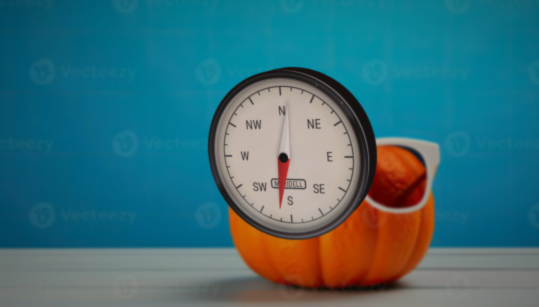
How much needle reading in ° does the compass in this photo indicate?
190 °
